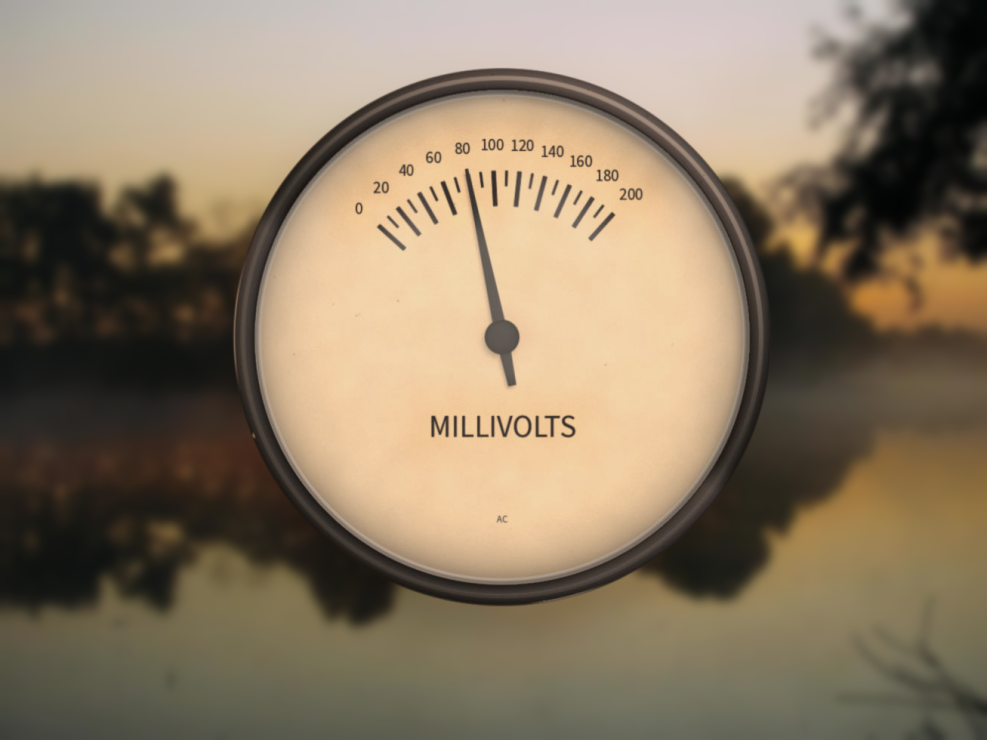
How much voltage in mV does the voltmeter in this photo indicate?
80 mV
